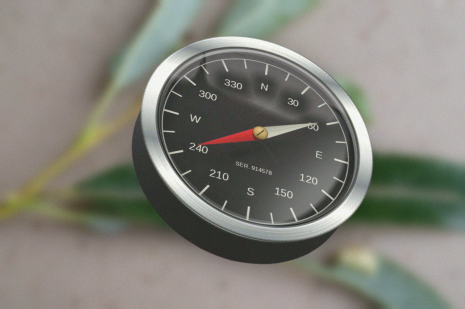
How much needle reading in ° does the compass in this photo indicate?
240 °
